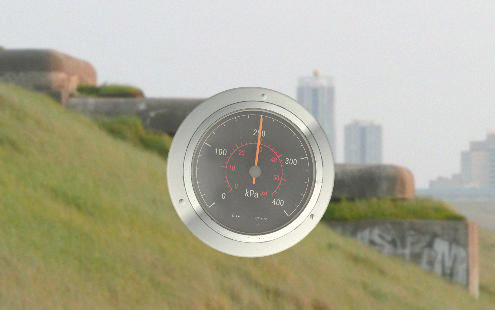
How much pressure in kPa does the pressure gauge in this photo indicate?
200 kPa
